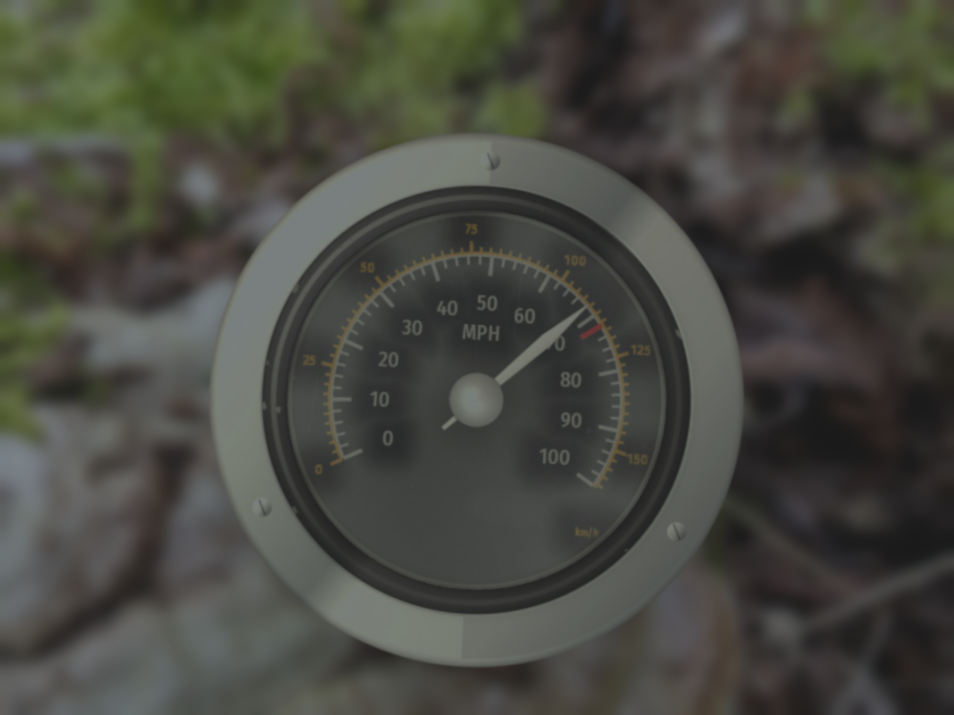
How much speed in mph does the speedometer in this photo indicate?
68 mph
